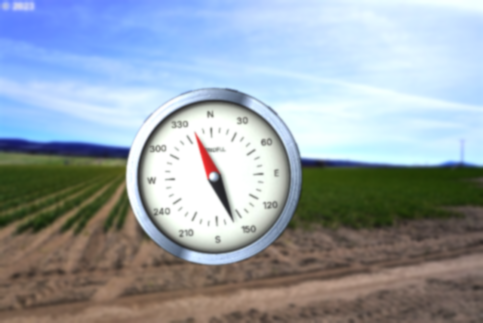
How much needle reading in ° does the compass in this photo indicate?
340 °
